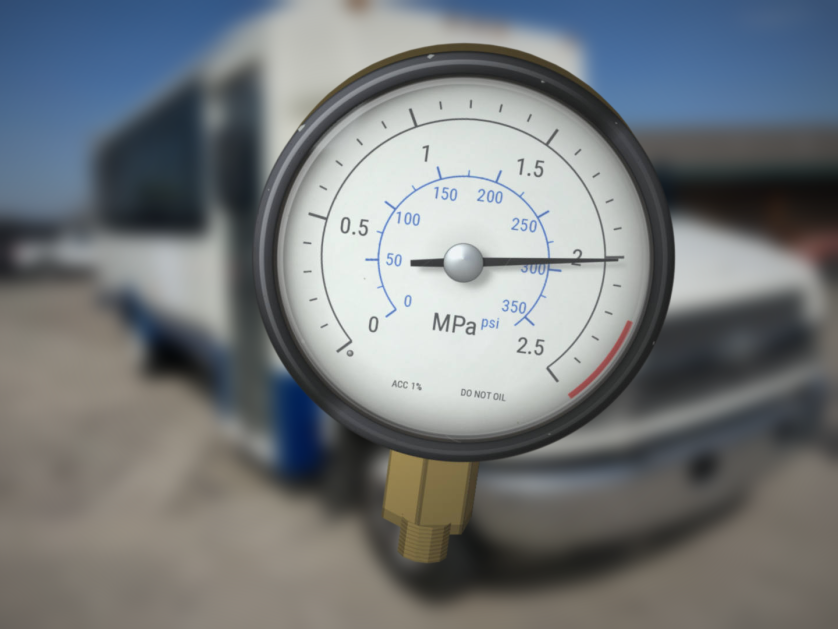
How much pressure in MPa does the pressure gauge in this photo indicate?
2 MPa
